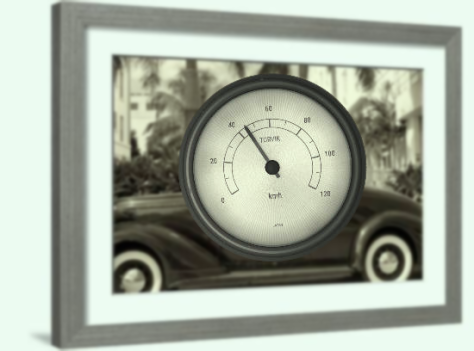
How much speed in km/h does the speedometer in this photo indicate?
45 km/h
